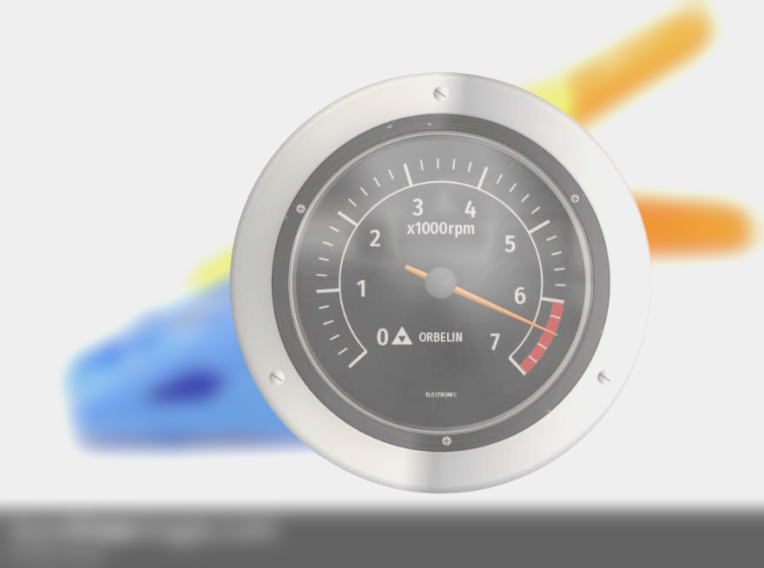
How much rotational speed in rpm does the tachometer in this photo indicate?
6400 rpm
